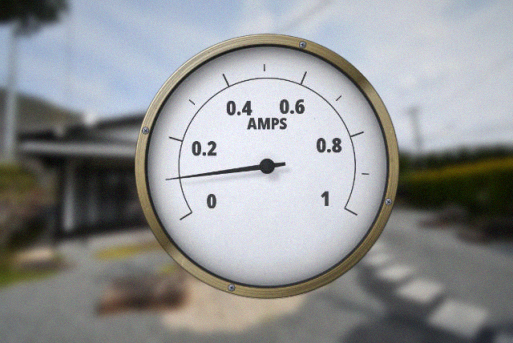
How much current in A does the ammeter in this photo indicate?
0.1 A
